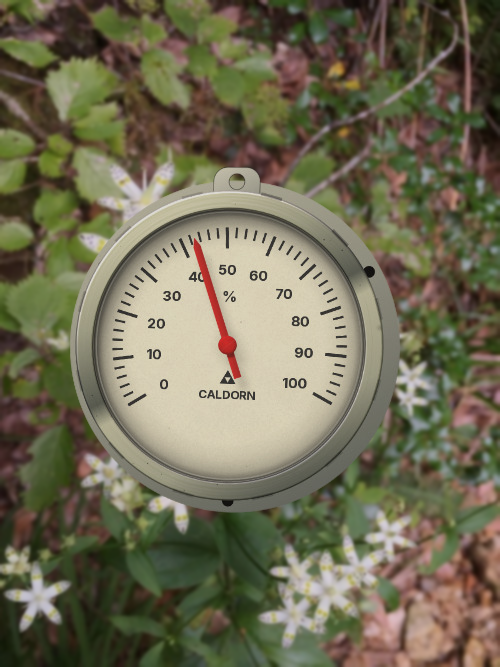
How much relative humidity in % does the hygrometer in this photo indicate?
43 %
